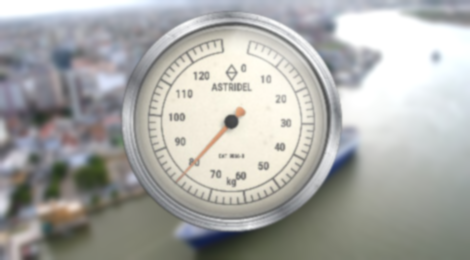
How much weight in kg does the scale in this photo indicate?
80 kg
